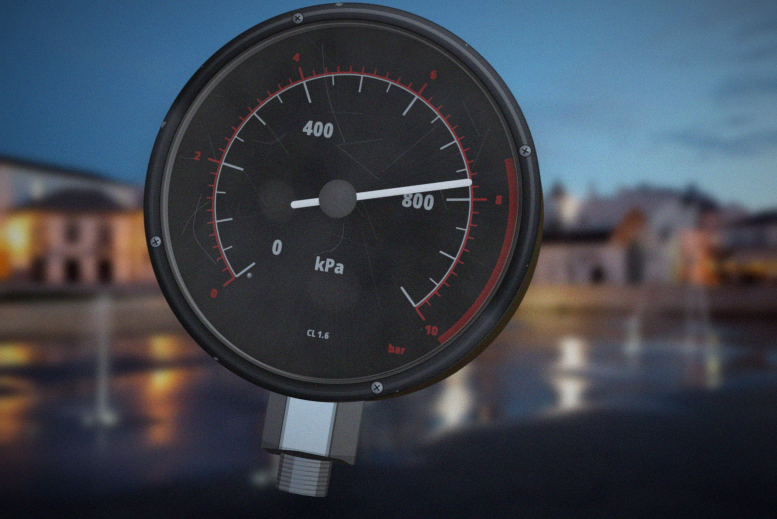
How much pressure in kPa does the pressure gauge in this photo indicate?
775 kPa
